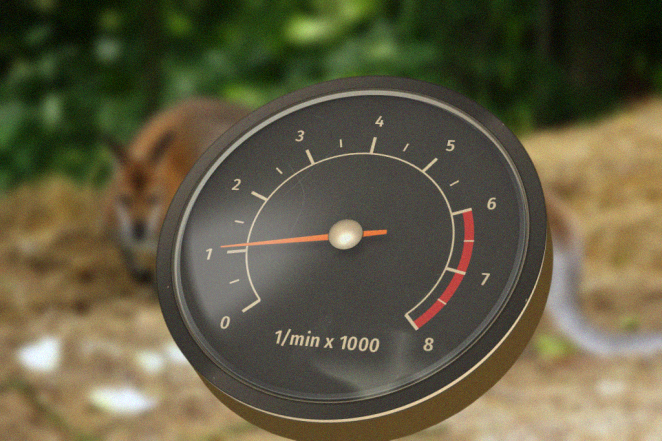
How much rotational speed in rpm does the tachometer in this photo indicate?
1000 rpm
